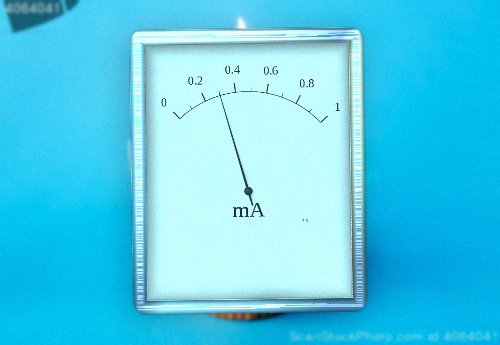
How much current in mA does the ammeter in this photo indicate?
0.3 mA
